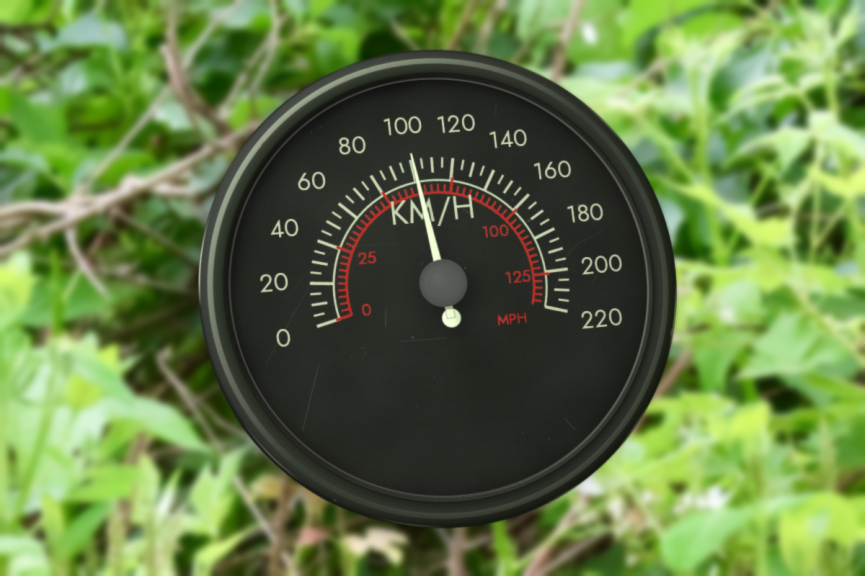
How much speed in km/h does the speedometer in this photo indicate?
100 km/h
